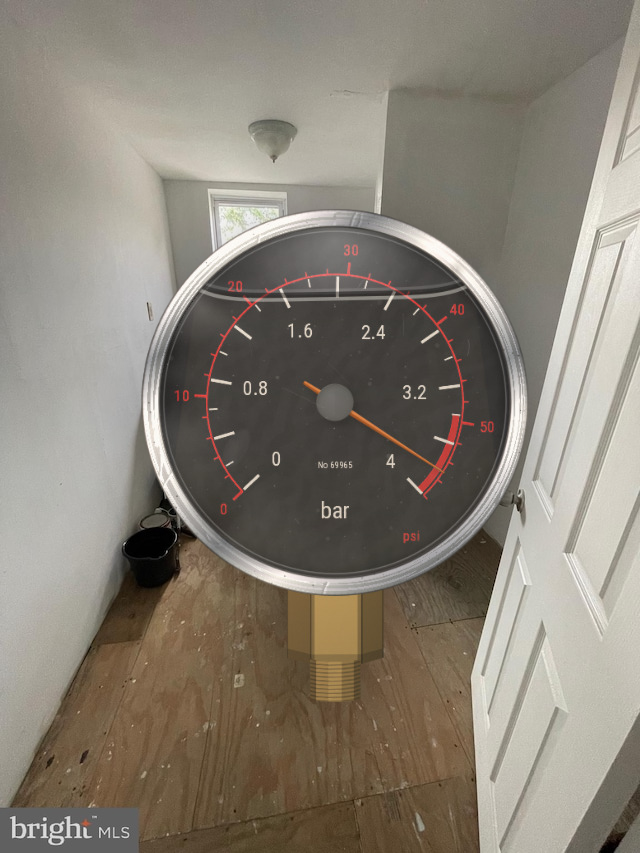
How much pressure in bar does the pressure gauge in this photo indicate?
3.8 bar
